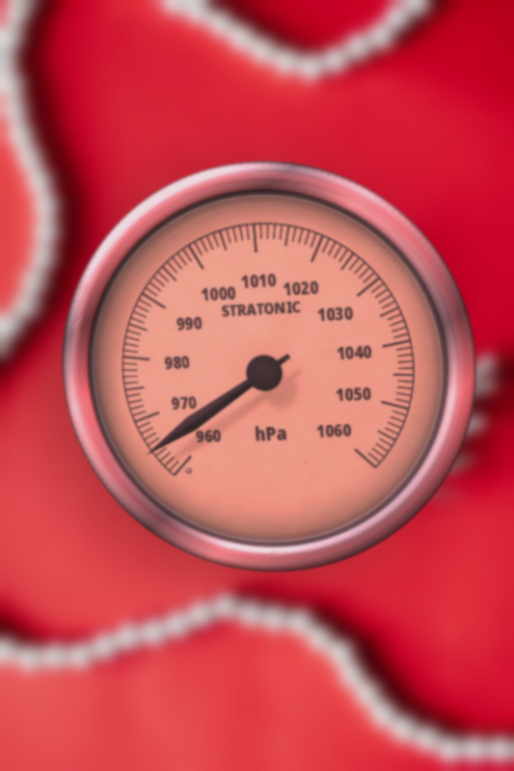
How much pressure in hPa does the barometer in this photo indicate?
965 hPa
